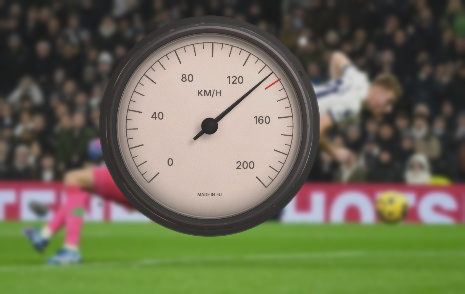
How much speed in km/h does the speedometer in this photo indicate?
135 km/h
